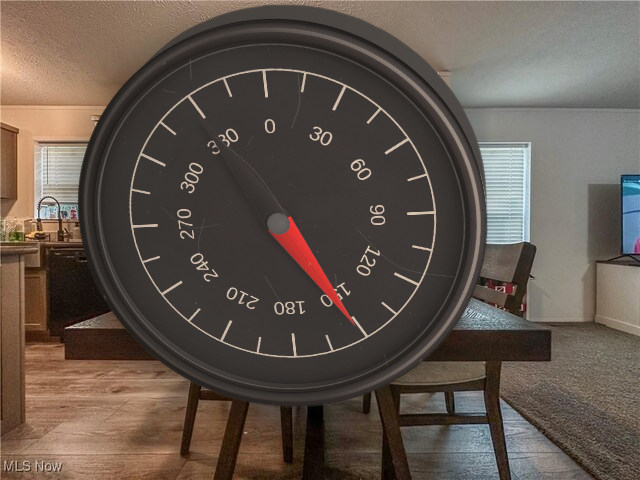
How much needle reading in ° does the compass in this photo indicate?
150 °
